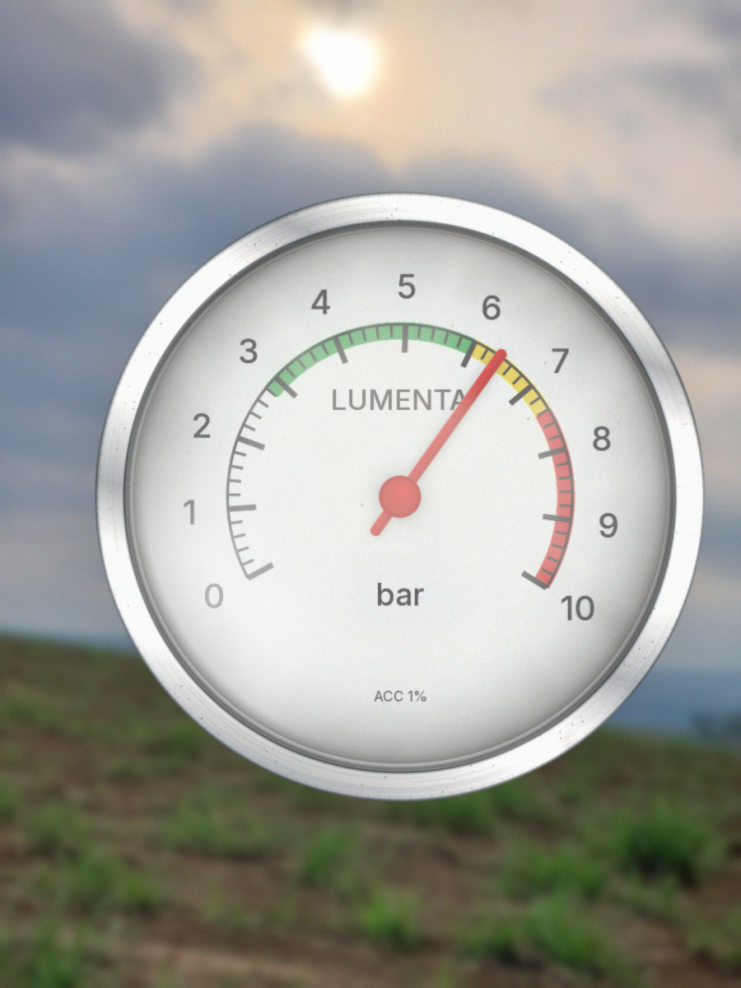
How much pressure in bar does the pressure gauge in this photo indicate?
6.4 bar
